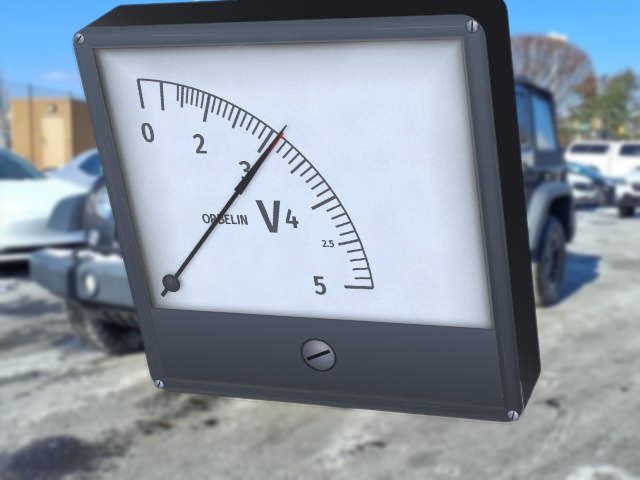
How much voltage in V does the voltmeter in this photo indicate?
3.1 V
